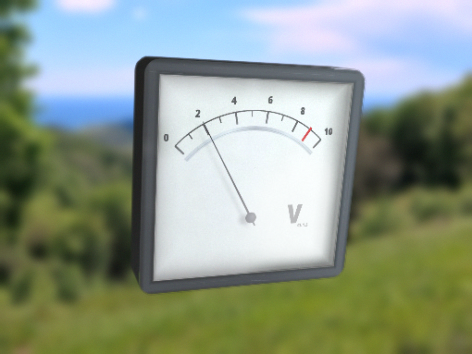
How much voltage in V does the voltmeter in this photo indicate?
2 V
